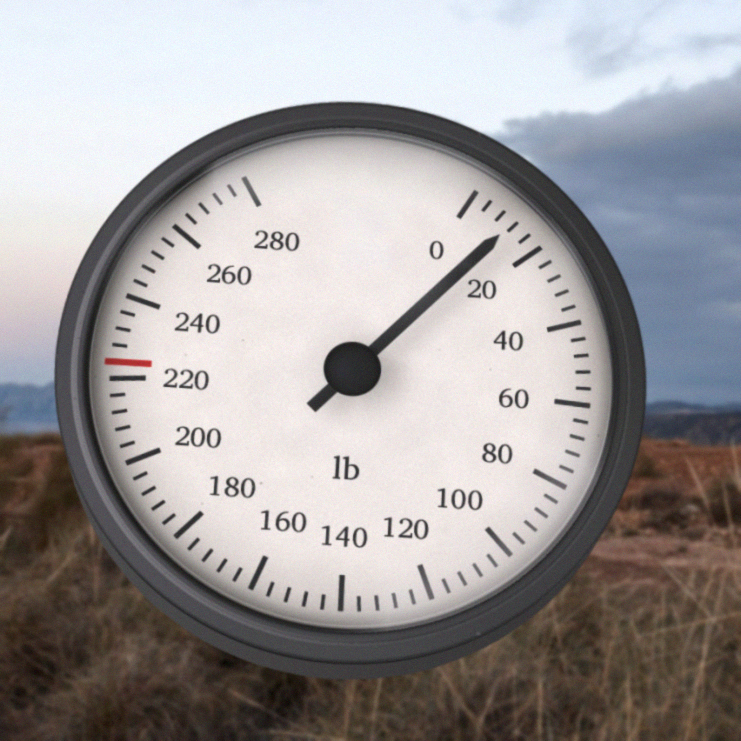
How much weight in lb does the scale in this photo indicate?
12 lb
